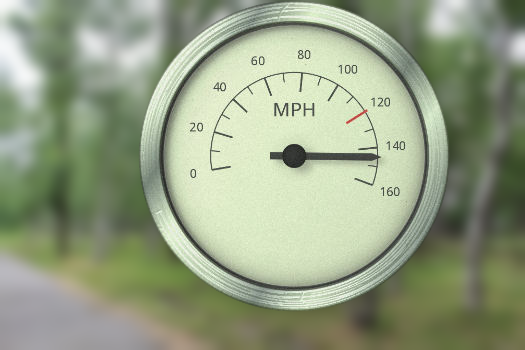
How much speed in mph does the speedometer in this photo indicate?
145 mph
